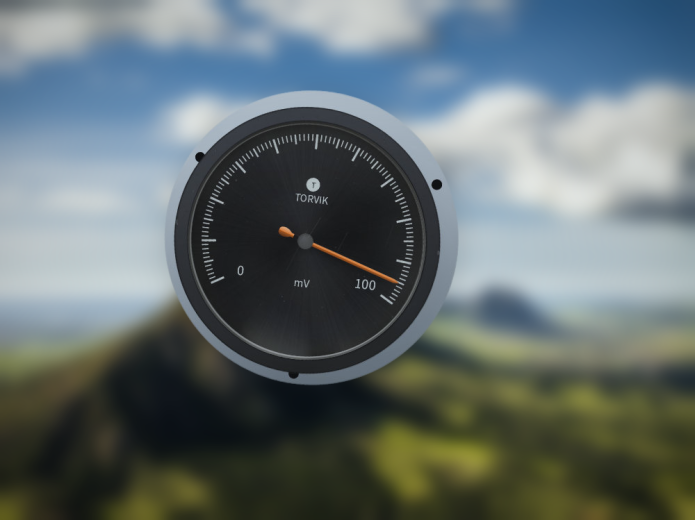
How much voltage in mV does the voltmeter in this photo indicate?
95 mV
